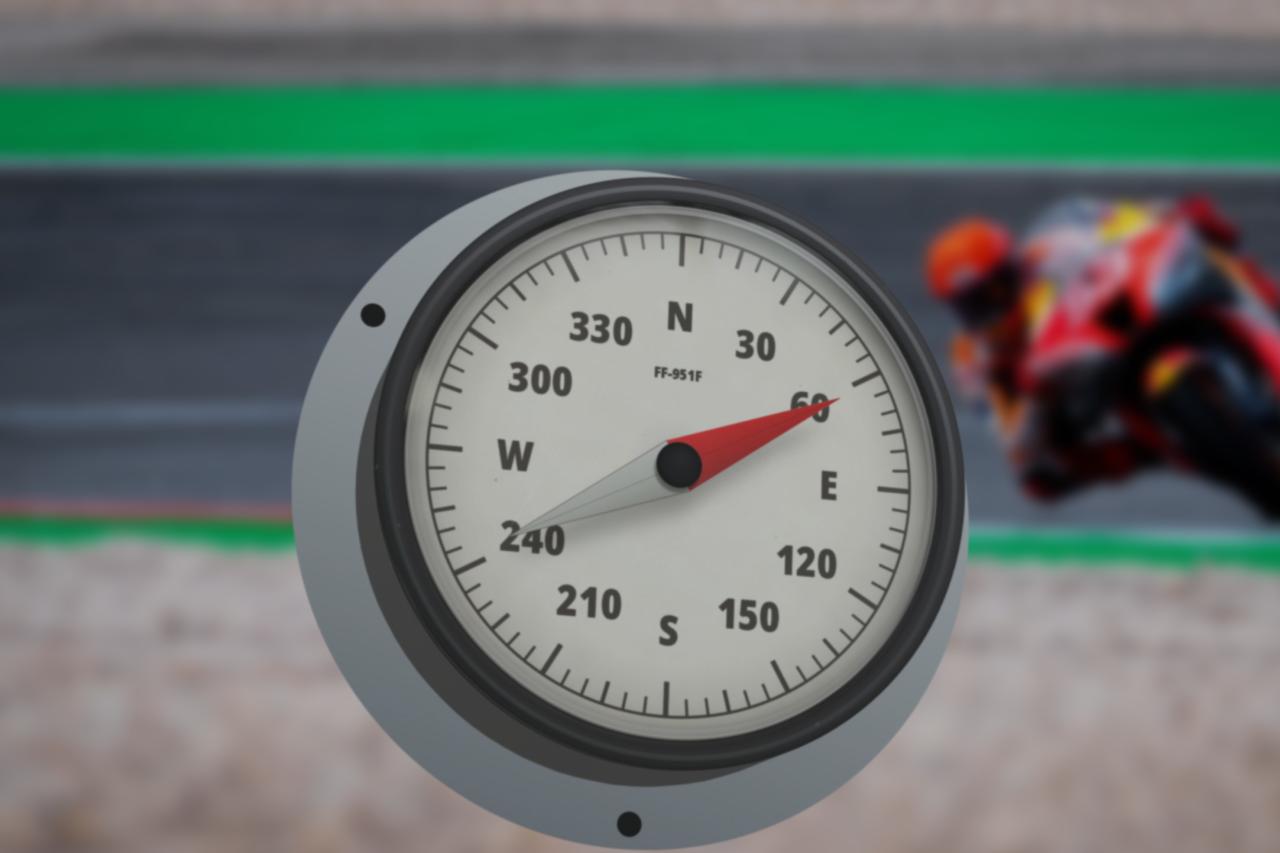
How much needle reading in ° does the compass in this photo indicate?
62.5 °
